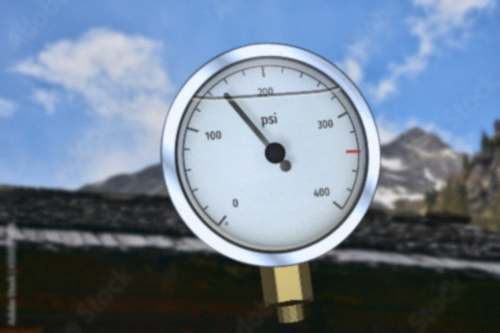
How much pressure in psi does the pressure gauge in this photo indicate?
150 psi
